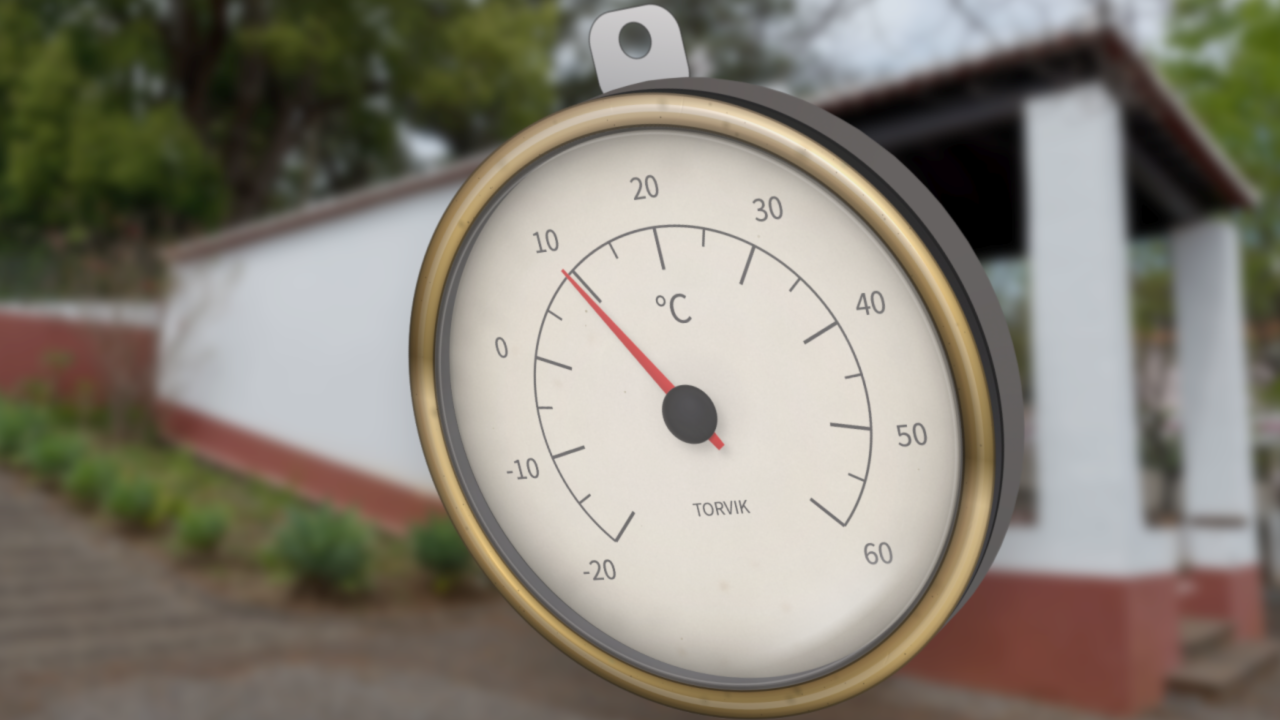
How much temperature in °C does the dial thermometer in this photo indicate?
10 °C
